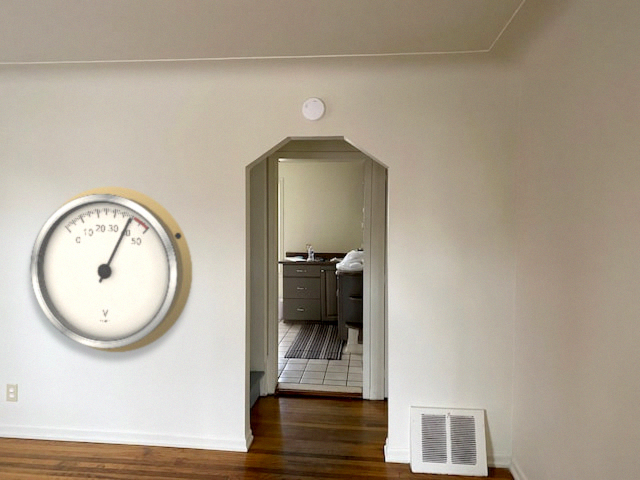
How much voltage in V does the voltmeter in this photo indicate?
40 V
